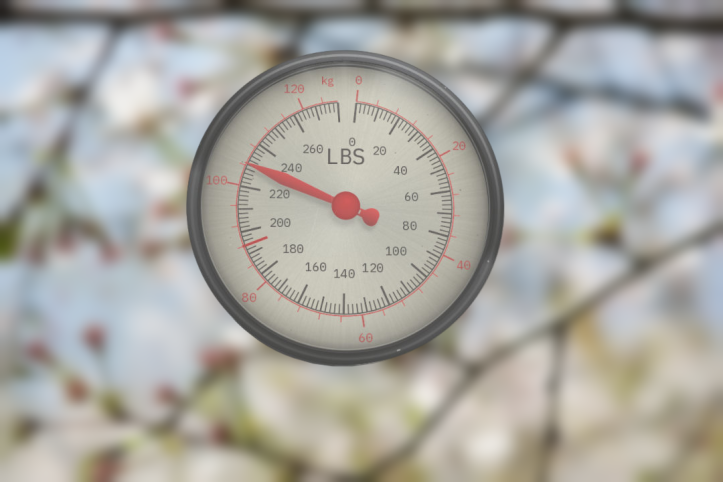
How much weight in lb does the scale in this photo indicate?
230 lb
